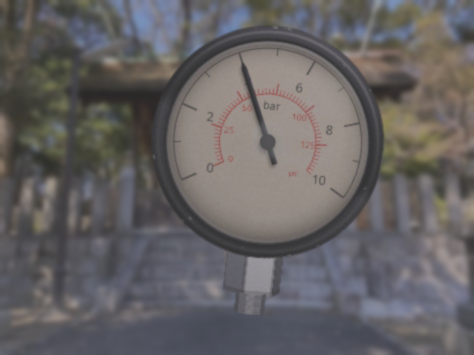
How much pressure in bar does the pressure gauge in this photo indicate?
4 bar
